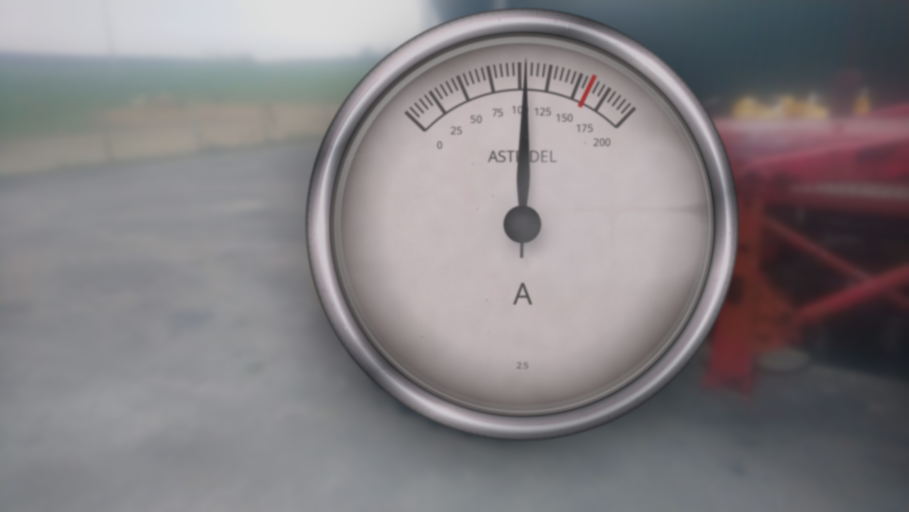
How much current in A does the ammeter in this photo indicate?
105 A
